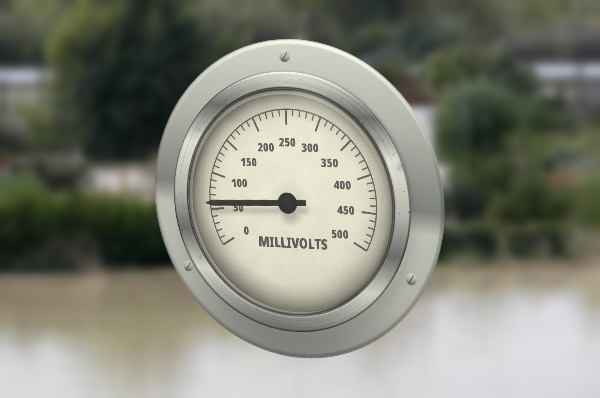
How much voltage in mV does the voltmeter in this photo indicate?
60 mV
